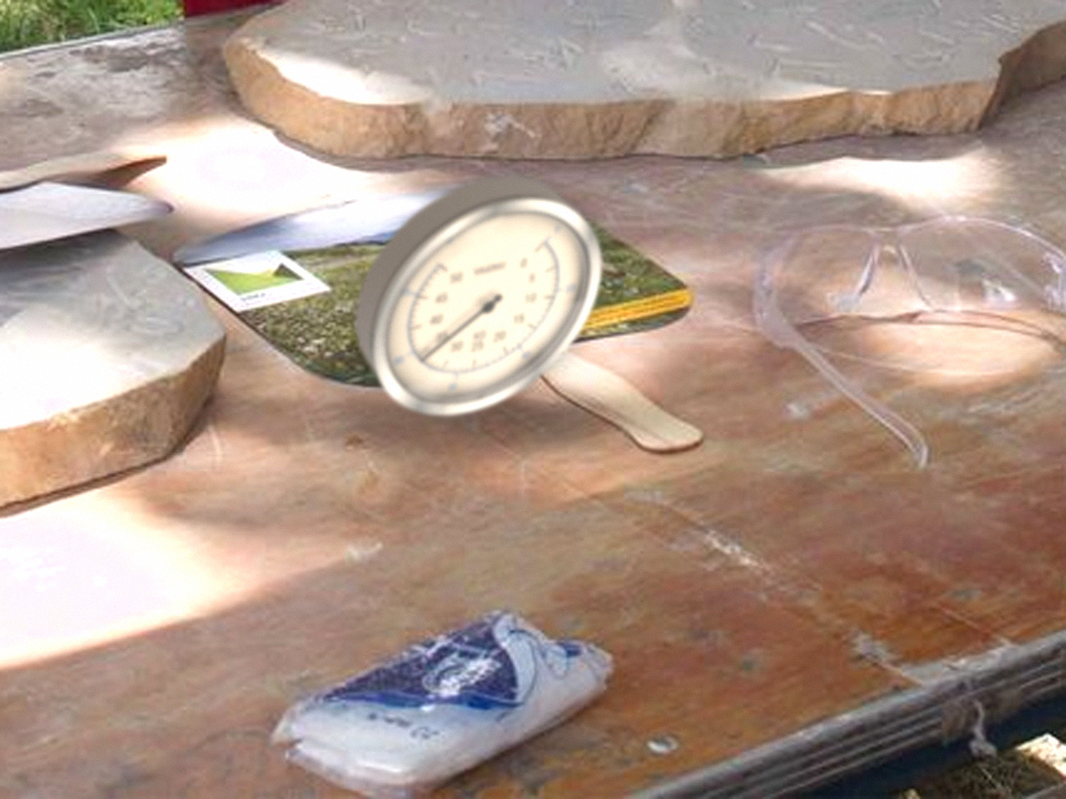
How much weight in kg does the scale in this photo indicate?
35 kg
